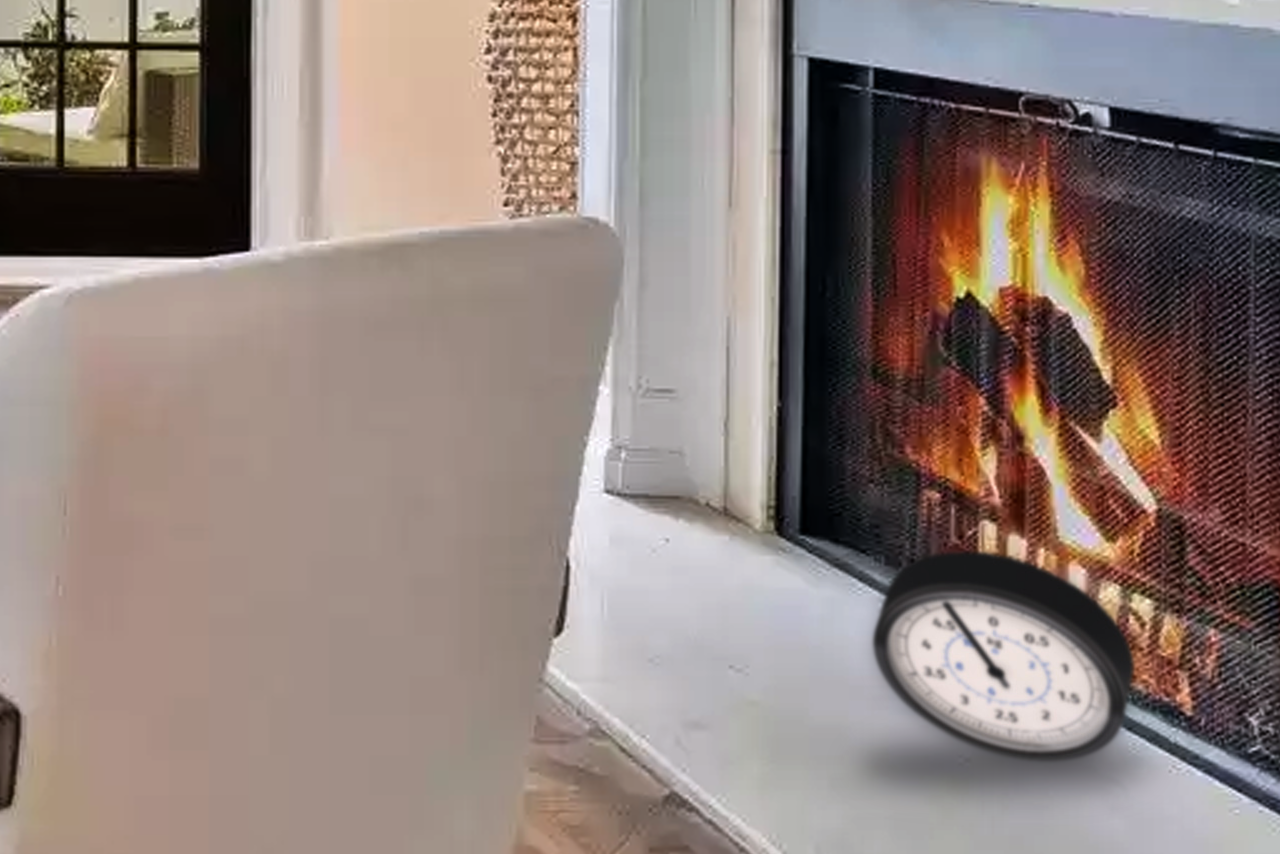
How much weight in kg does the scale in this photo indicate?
4.75 kg
